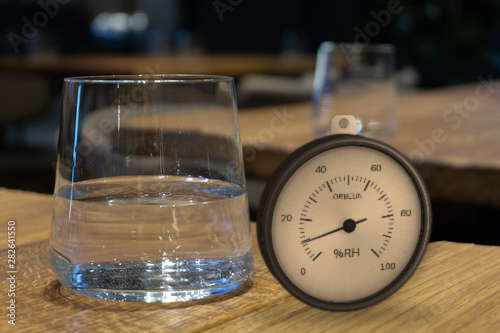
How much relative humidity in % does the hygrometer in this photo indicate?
10 %
